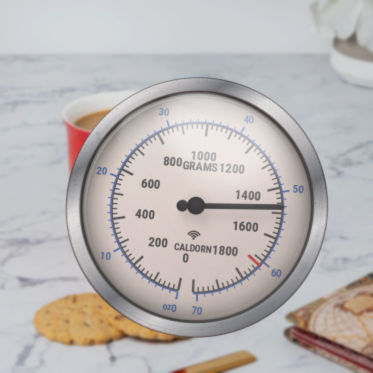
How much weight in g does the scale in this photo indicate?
1480 g
